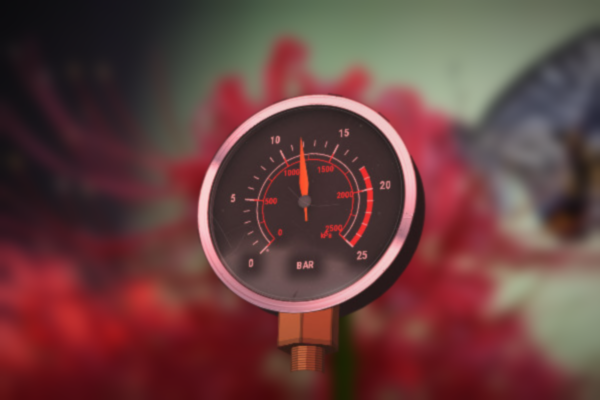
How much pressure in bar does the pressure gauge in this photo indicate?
12 bar
